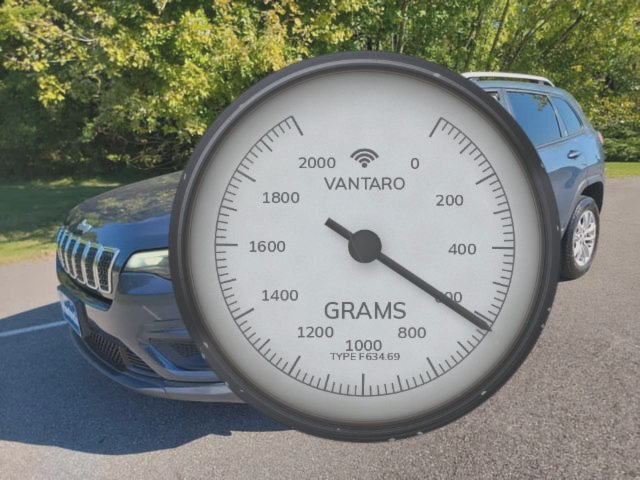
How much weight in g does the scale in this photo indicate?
620 g
